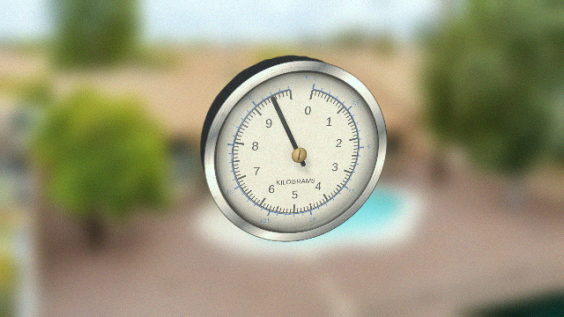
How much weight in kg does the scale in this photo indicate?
9.5 kg
